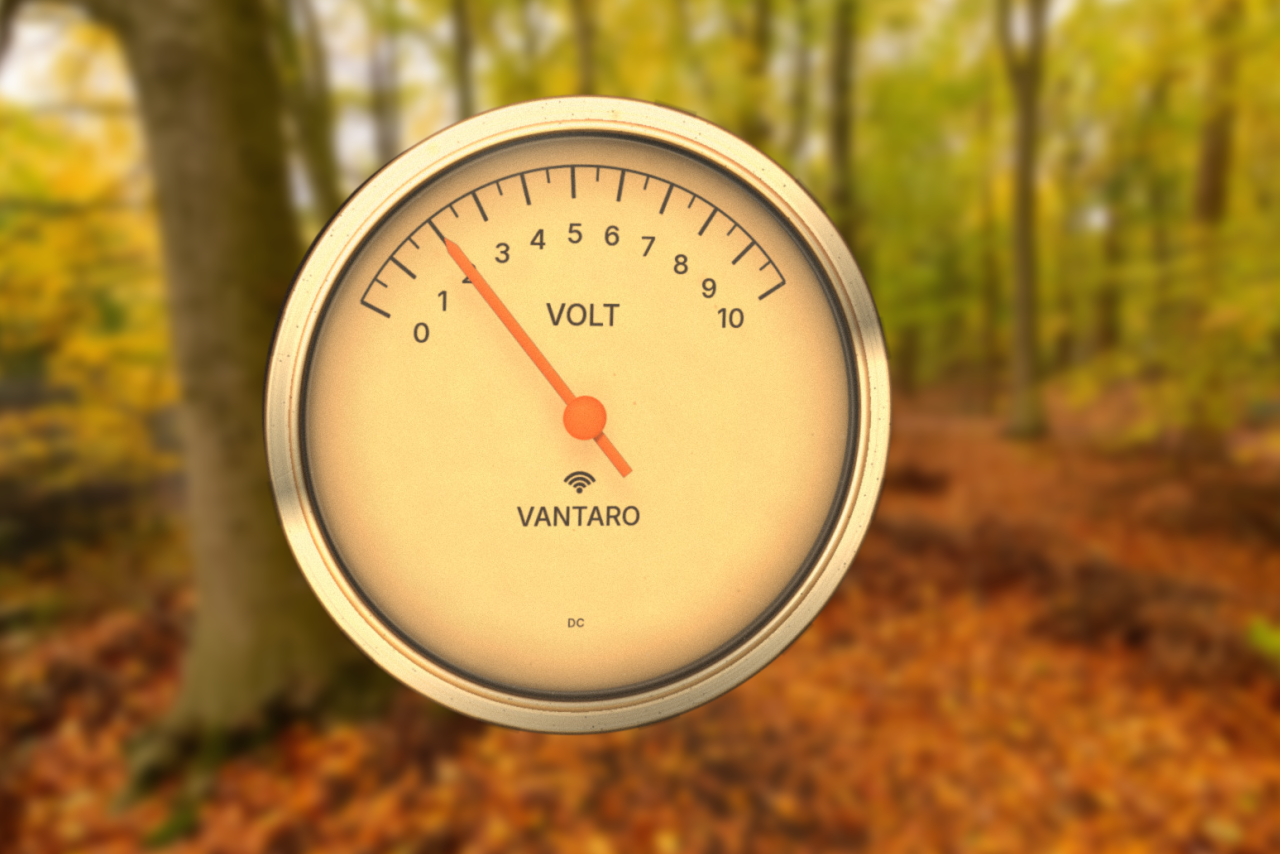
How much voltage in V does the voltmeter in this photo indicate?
2 V
